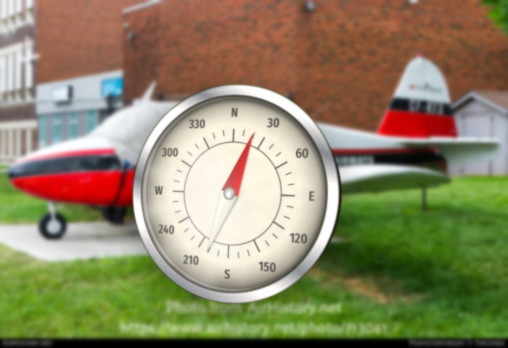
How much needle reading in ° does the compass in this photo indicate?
20 °
